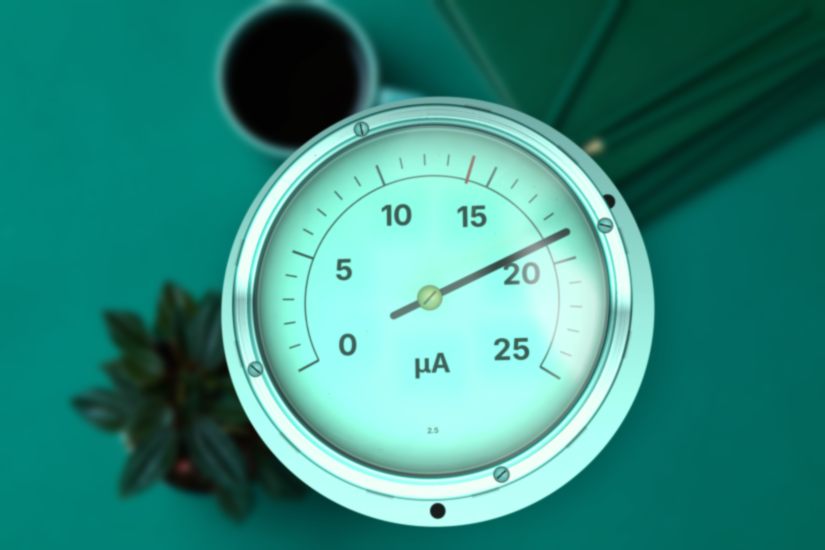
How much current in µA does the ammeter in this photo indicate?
19 µA
